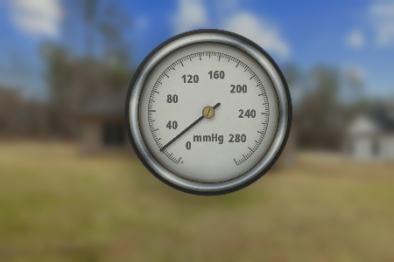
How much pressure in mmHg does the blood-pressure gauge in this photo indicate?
20 mmHg
